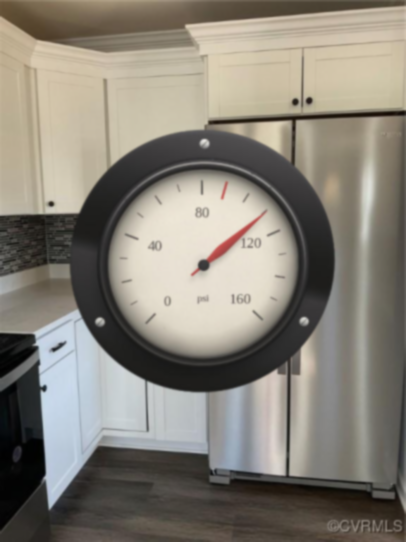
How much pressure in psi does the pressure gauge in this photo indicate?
110 psi
